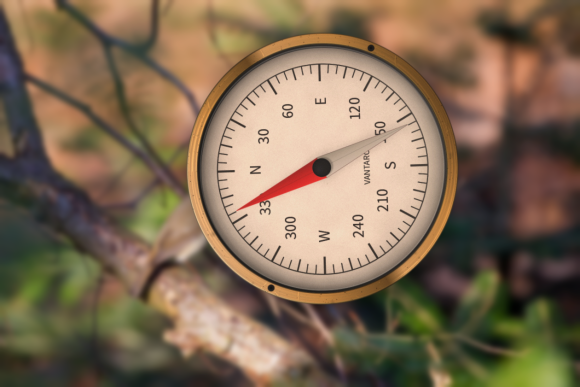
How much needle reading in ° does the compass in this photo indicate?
335 °
